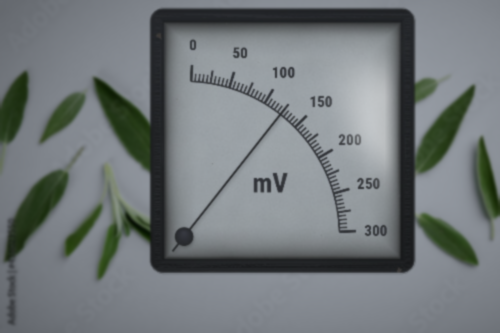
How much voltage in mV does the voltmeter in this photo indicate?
125 mV
